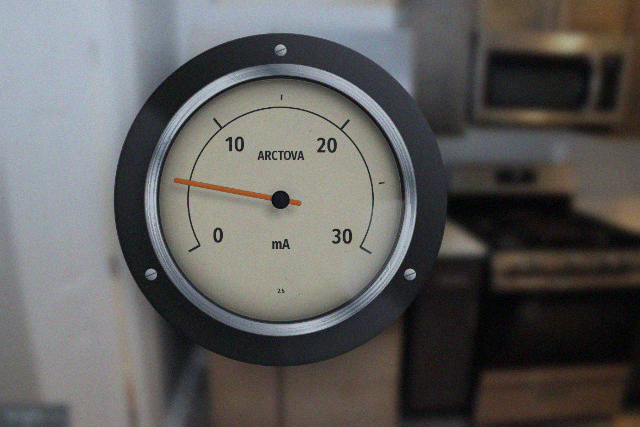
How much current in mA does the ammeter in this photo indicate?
5 mA
